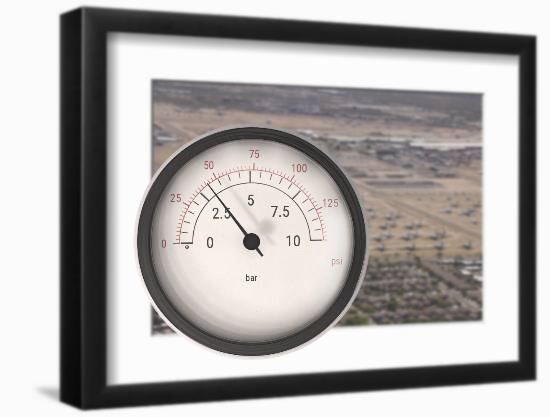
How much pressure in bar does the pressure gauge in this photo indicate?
3 bar
